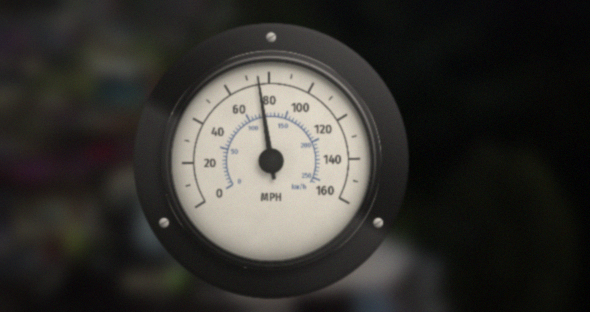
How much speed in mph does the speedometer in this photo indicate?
75 mph
